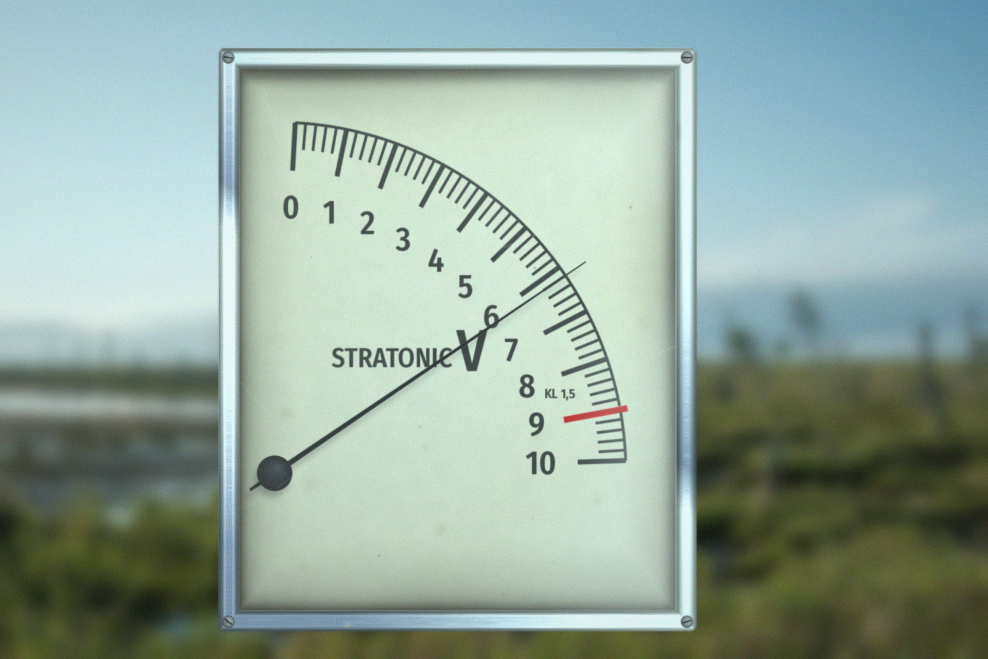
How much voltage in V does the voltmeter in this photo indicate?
6.2 V
